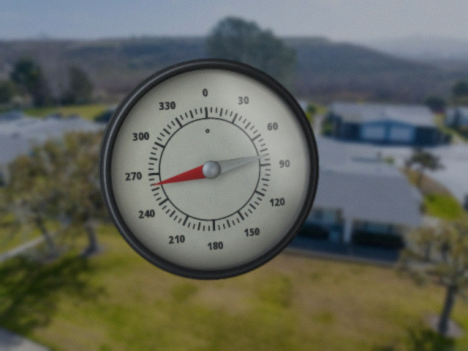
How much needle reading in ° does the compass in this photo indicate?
260 °
